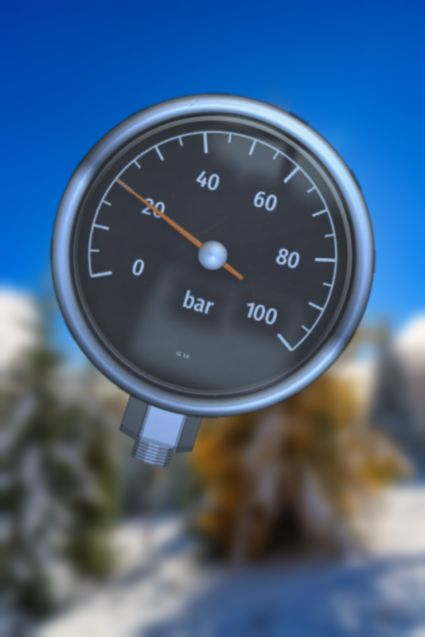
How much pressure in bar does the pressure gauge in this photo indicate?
20 bar
